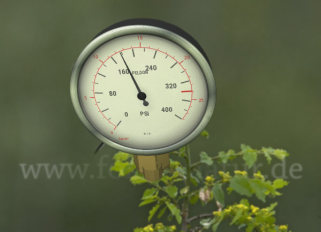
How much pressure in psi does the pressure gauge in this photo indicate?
180 psi
